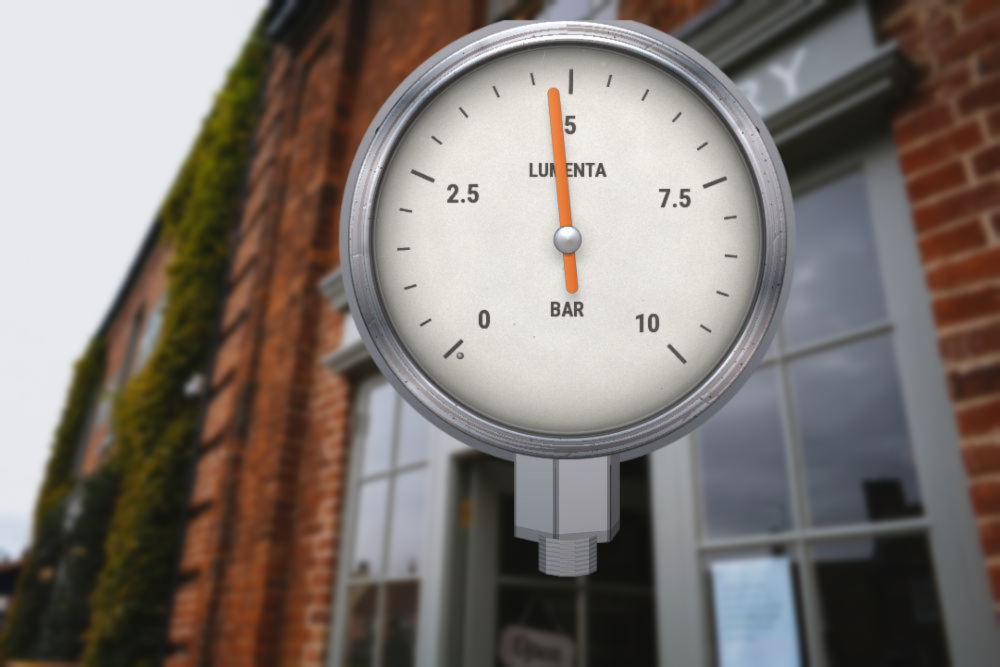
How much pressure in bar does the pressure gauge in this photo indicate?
4.75 bar
